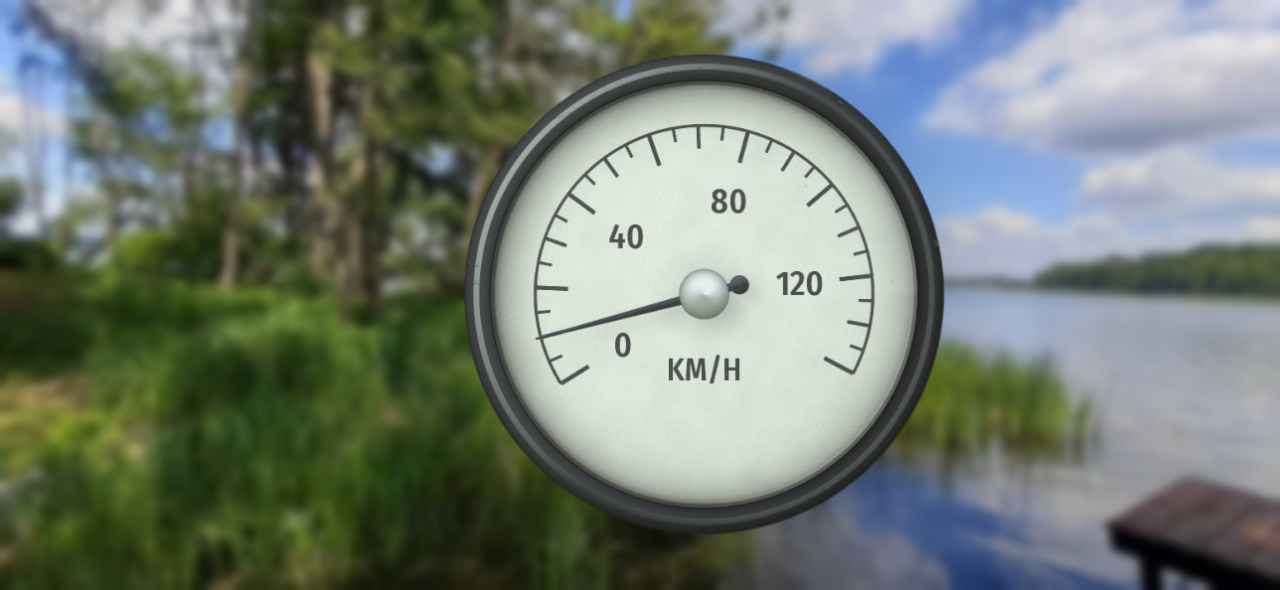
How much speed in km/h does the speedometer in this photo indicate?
10 km/h
